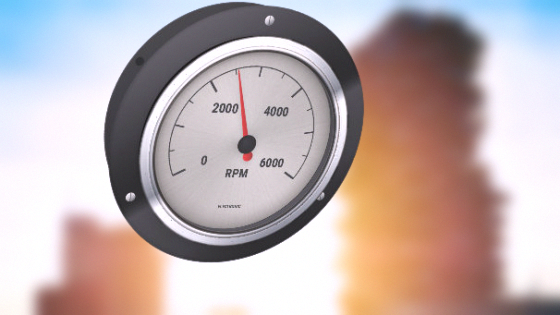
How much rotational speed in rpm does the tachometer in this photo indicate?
2500 rpm
